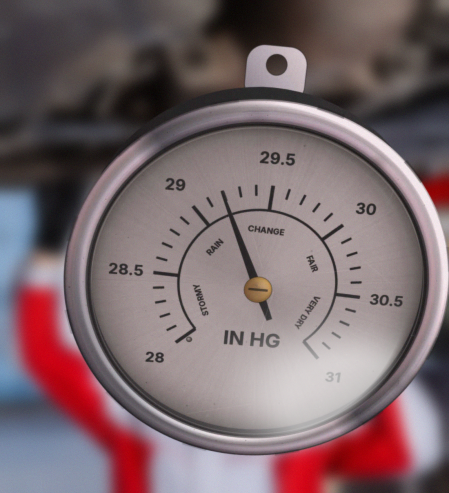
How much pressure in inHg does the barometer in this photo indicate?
29.2 inHg
